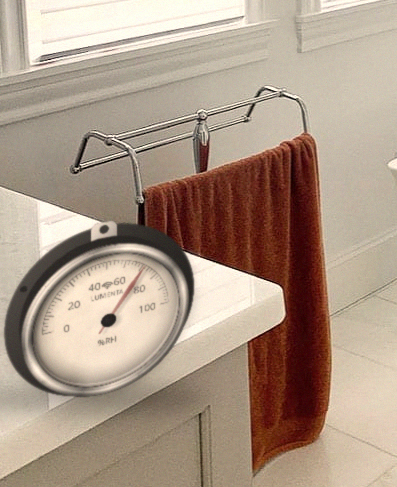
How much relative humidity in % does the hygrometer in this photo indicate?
70 %
